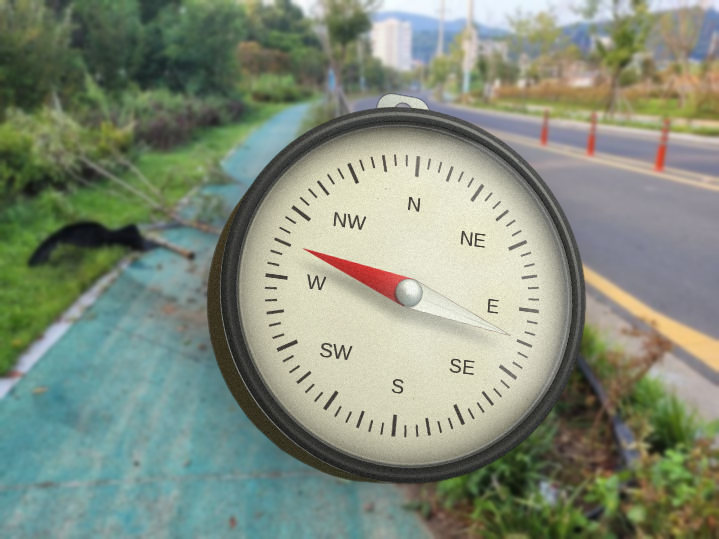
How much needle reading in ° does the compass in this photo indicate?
285 °
